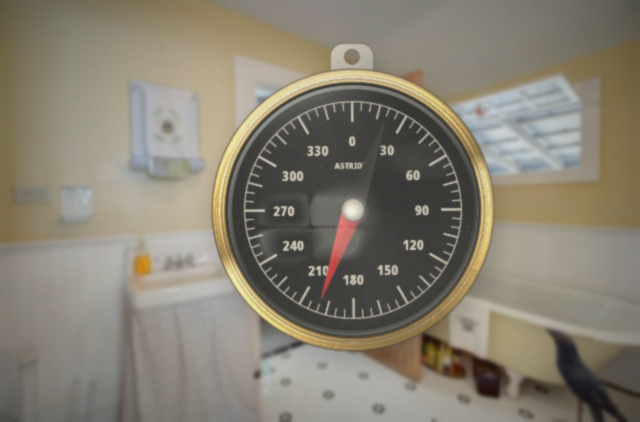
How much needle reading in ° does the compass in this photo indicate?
200 °
